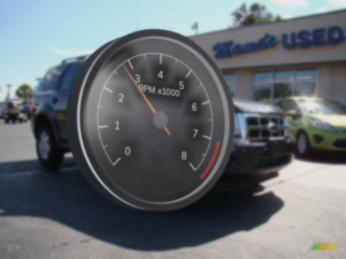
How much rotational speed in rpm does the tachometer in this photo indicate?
2750 rpm
